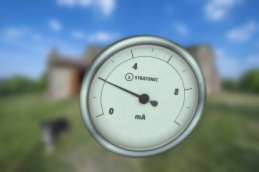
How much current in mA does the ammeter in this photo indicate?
2 mA
